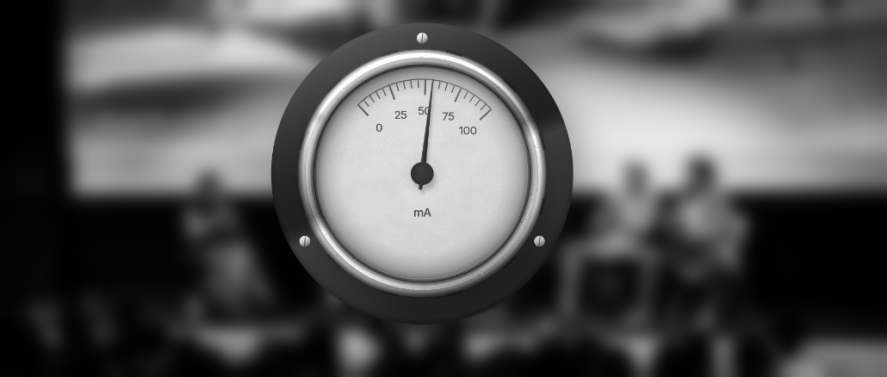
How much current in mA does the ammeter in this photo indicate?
55 mA
